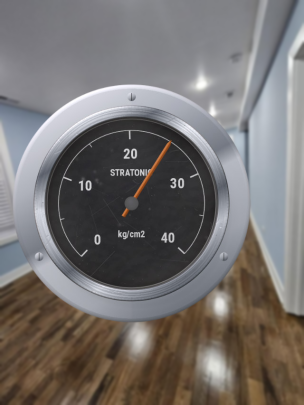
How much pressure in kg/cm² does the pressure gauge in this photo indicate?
25 kg/cm²
